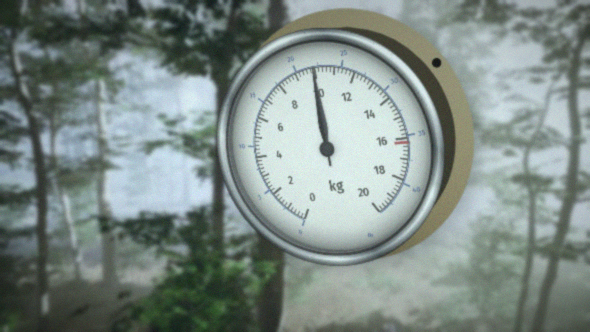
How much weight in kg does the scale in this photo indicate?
10 kg
